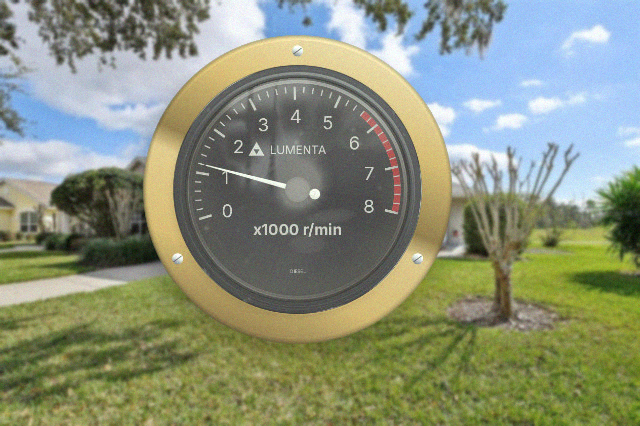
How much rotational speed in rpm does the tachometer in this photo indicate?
1200 rpm
